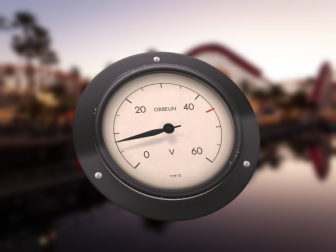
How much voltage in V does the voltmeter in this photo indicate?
7.5 V
